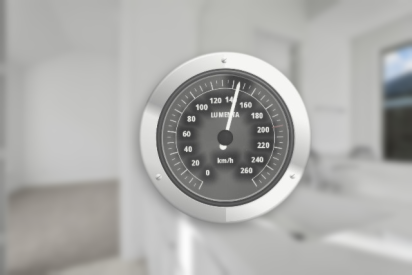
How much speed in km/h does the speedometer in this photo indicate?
145 km/h
